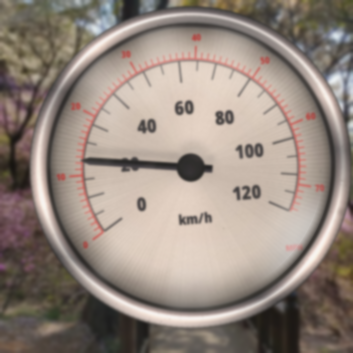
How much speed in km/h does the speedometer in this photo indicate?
20 km/h
